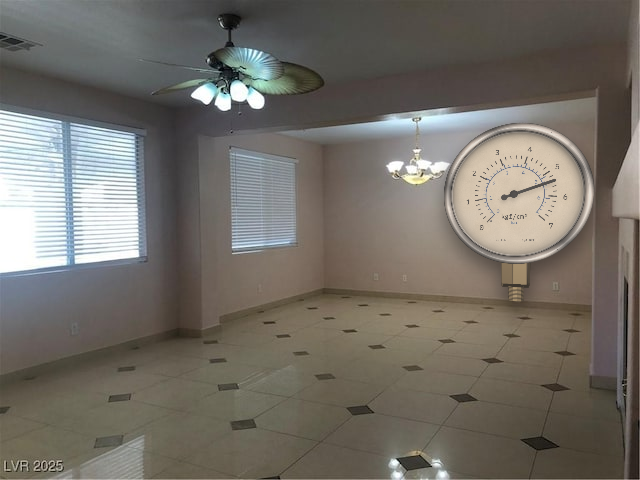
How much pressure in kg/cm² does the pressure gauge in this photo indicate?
5.4 kg/cm²
